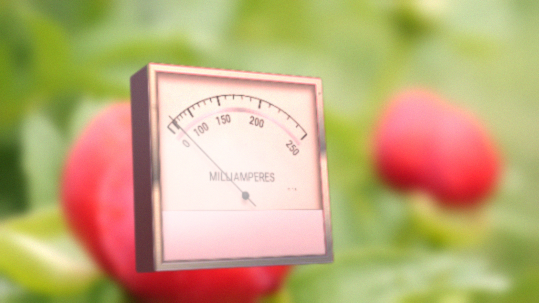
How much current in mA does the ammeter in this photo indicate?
50 mA
